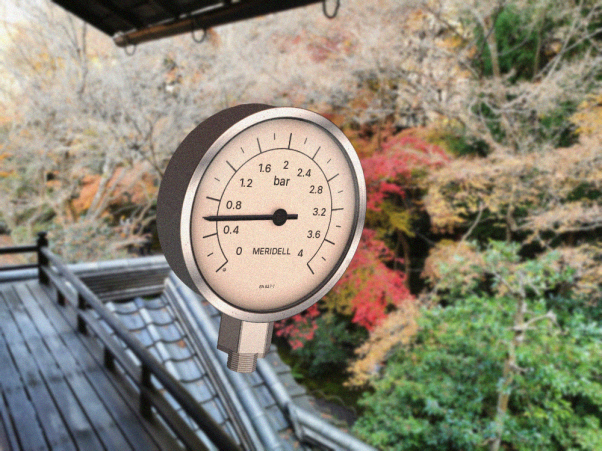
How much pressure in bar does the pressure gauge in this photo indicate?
0.6 bar
